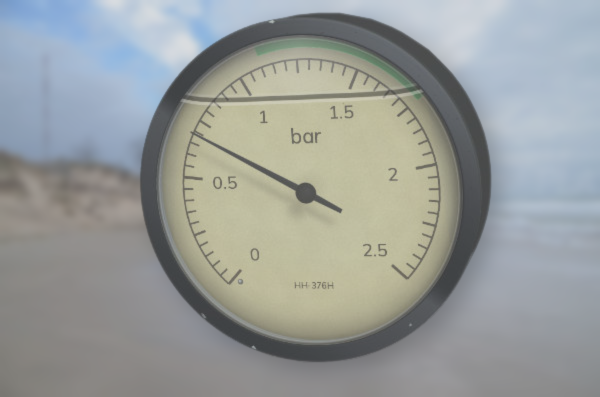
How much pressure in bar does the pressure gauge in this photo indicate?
0.7 bar
